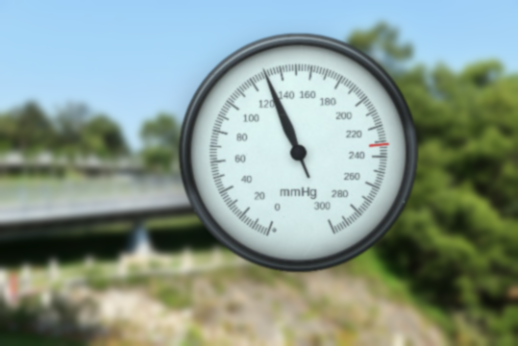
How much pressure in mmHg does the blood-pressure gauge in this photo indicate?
130 mmHg
